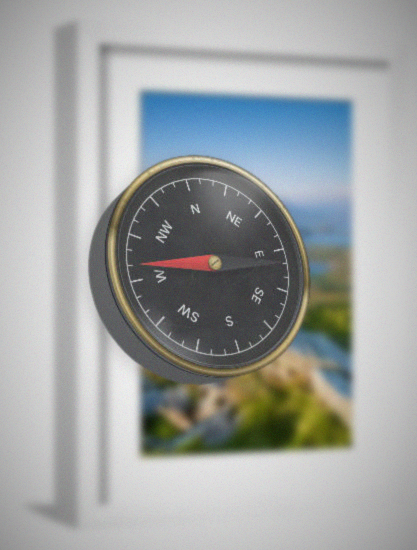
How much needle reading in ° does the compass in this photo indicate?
280 °
